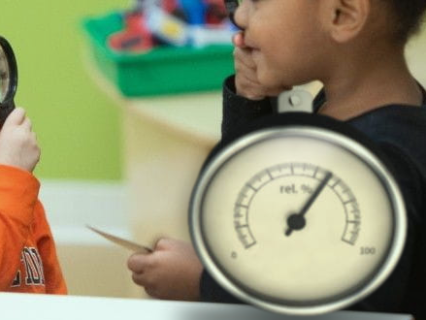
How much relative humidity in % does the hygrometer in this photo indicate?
65 %
